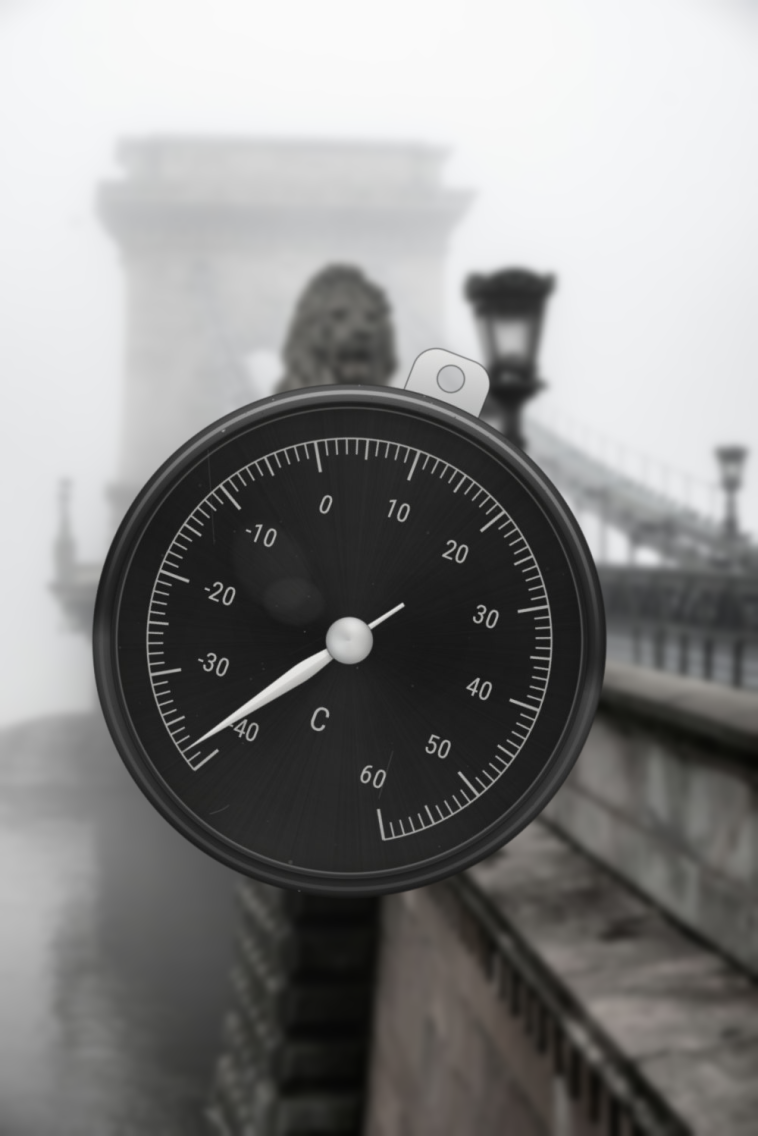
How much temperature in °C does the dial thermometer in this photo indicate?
-38 °C
